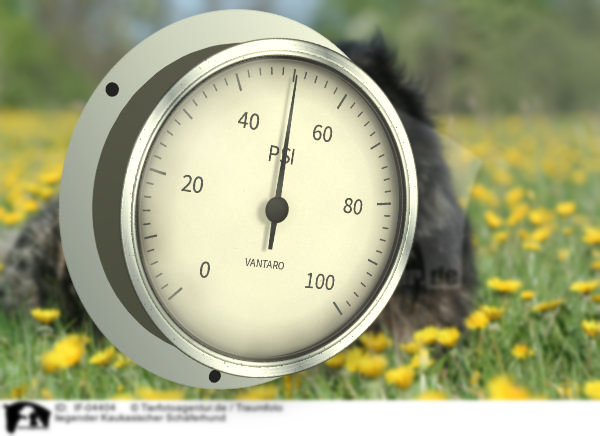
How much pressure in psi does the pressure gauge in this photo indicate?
50 psi
